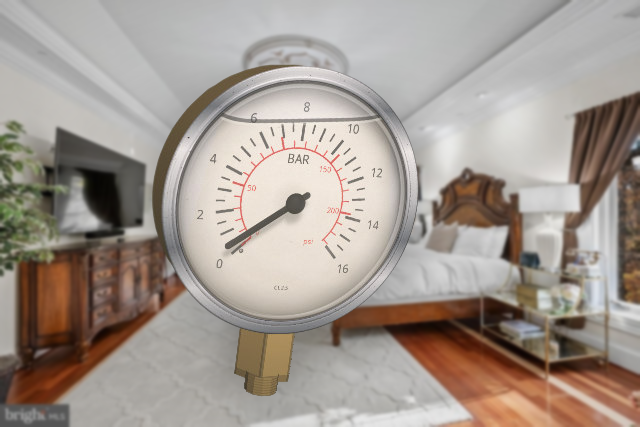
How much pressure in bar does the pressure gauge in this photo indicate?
0.5 bar
